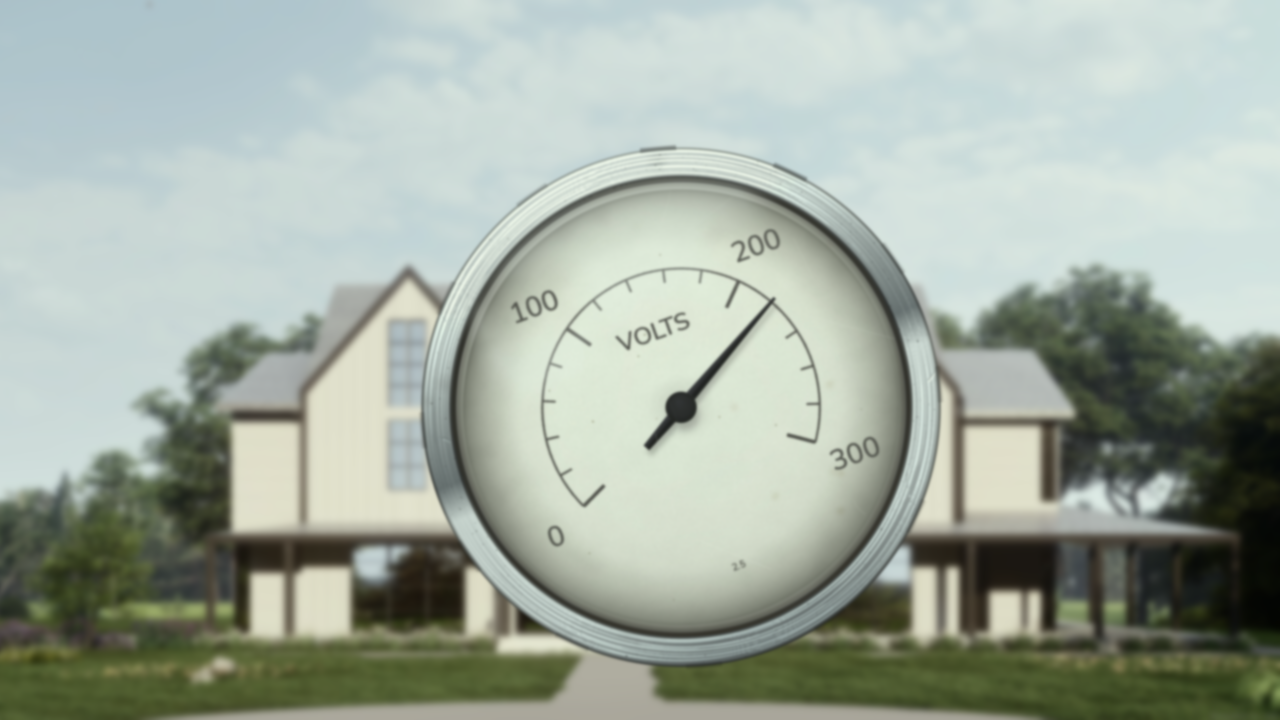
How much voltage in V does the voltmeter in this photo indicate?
220 V
